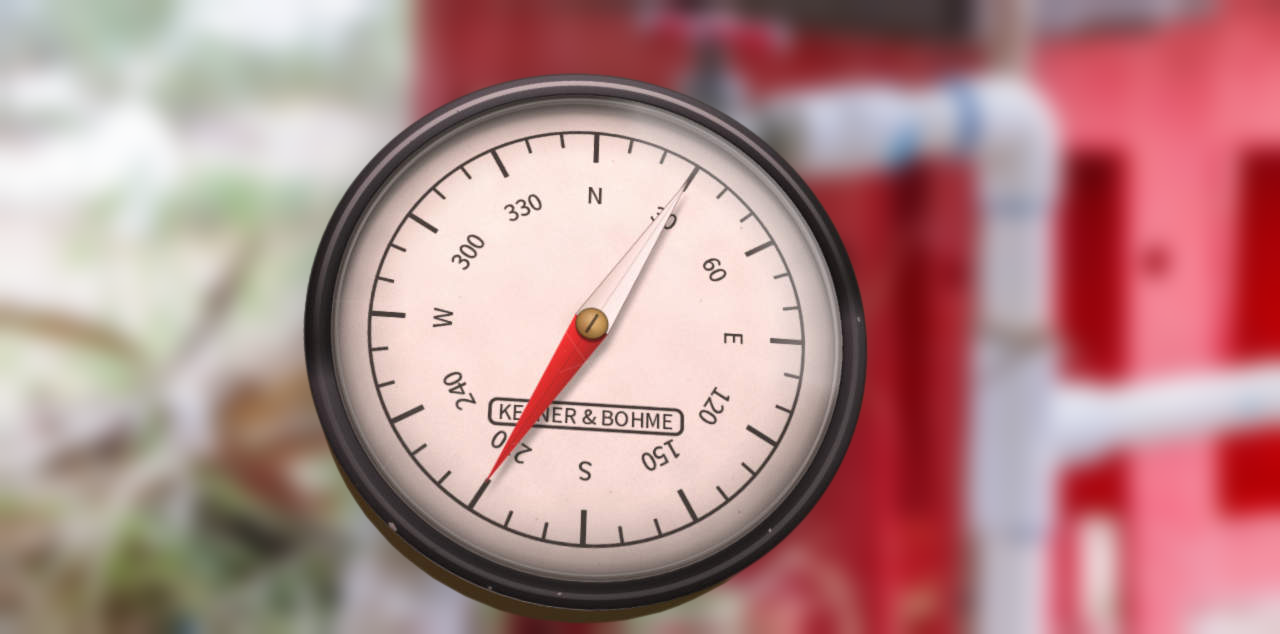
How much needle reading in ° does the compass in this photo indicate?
210 °
